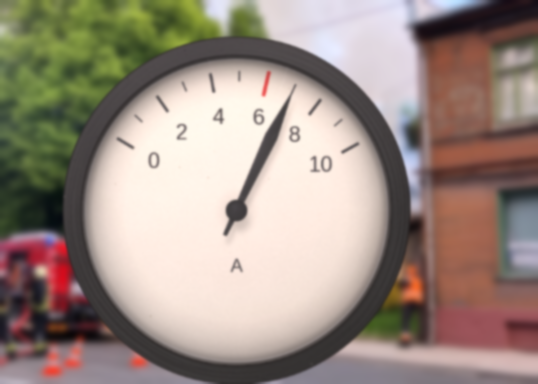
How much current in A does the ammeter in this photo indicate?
7 A
